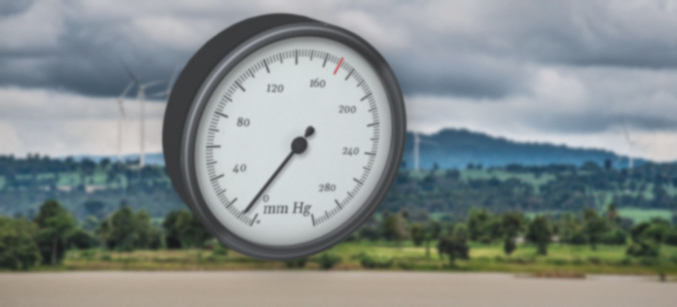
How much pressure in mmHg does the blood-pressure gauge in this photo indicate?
10 mmHg
